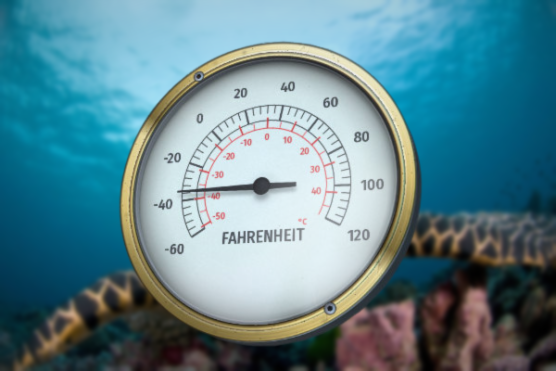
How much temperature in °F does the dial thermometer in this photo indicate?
-36 °F
